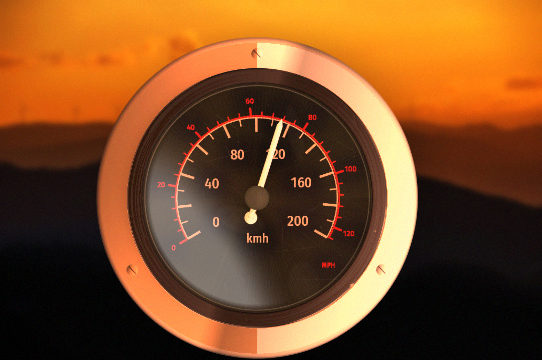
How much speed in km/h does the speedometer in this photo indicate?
115 km/h
